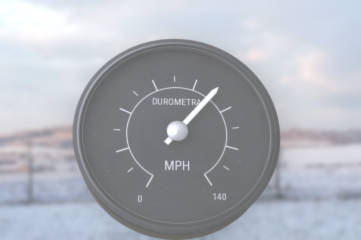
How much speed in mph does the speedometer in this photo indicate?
90 mph
